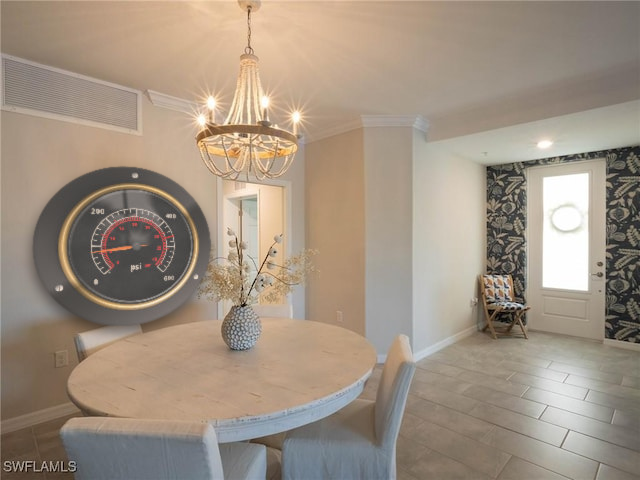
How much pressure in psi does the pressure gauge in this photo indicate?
80 psi
